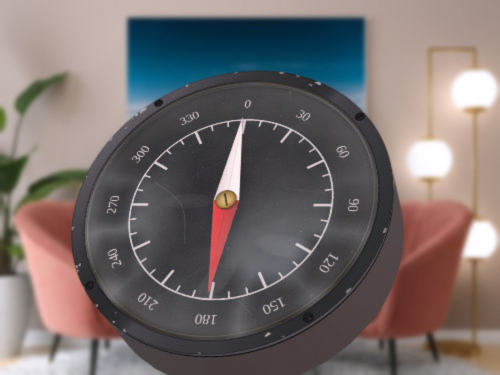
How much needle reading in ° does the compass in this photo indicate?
180 °
